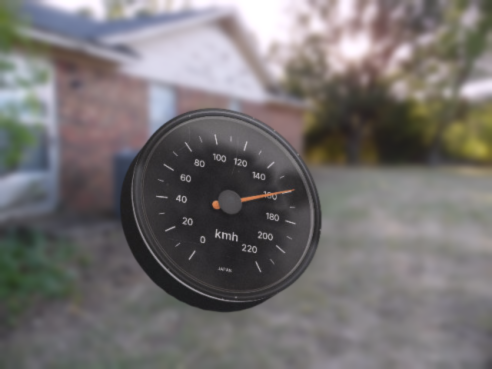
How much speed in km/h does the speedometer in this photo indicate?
160 km/h
